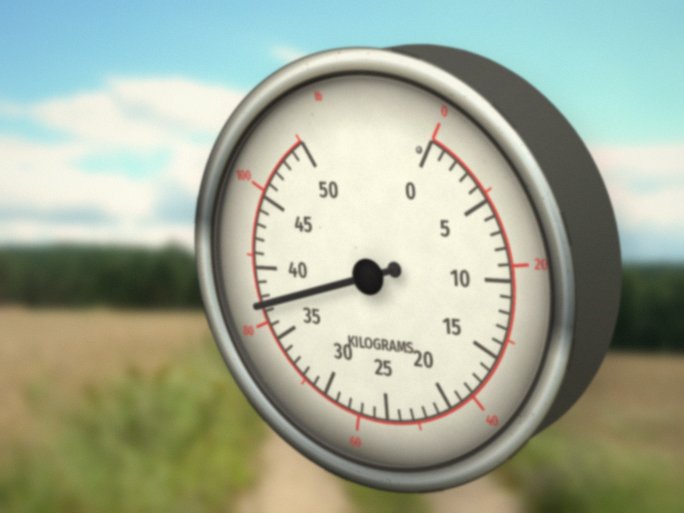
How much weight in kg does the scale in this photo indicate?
37.5 kg
